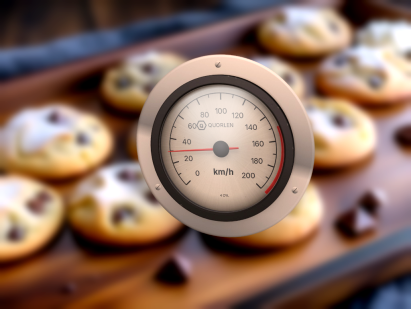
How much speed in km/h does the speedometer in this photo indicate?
30 km/h
